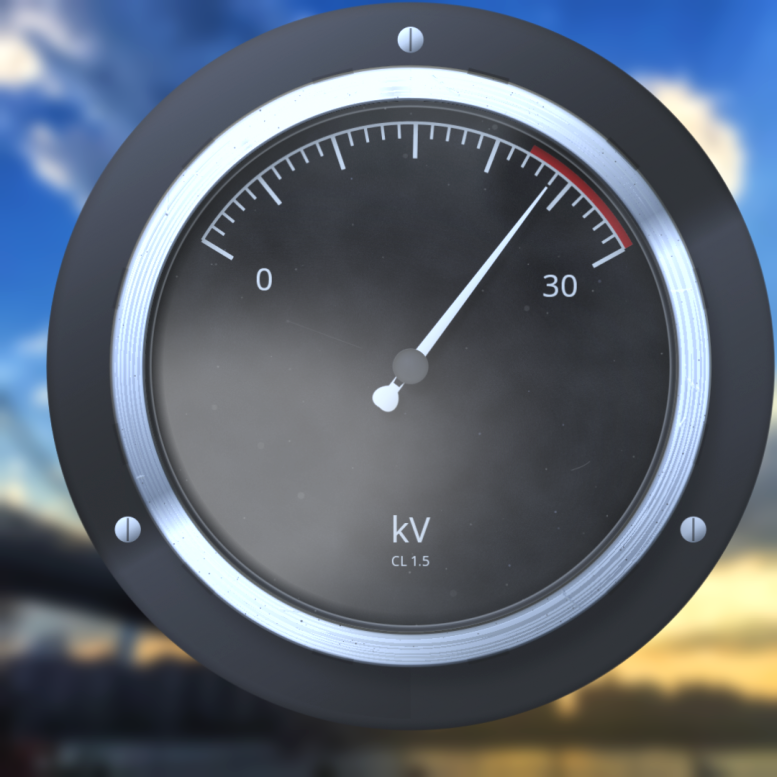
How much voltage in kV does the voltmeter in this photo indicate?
24 kV
